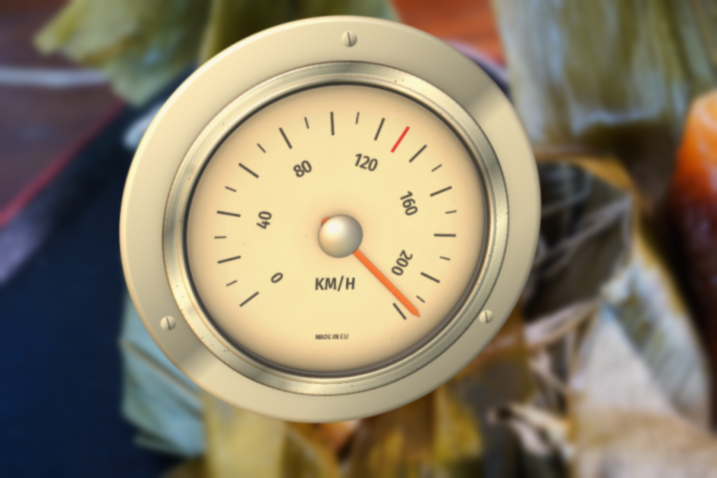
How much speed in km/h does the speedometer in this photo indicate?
215 km/h
